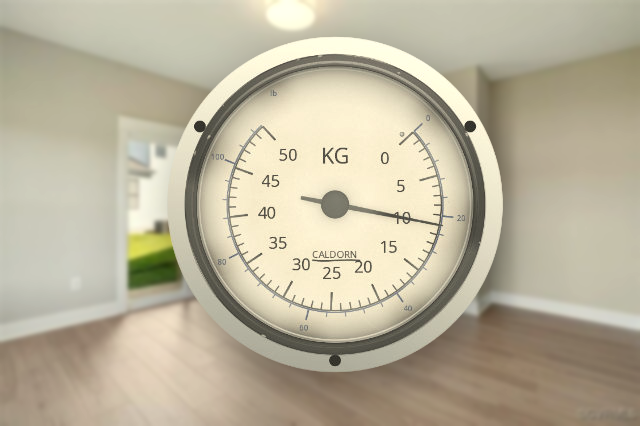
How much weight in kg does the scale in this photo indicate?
10 kg
